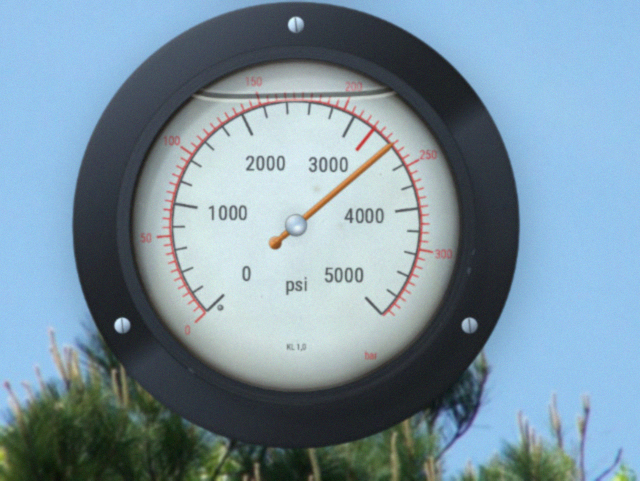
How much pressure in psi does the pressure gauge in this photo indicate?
3400 psi
